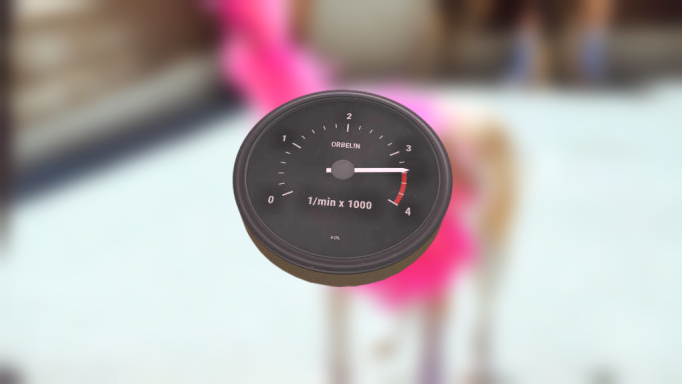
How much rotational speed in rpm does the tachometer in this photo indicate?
3400 rpm
